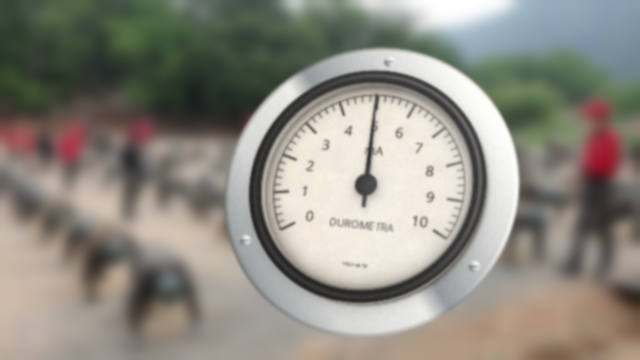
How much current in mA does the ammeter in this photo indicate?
5 mA
